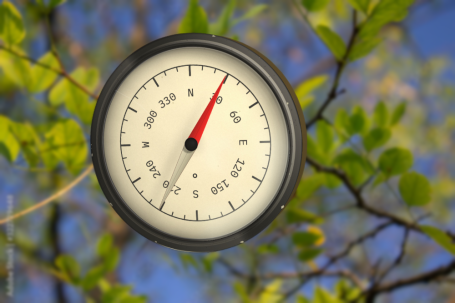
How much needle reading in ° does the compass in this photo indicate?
30 °
